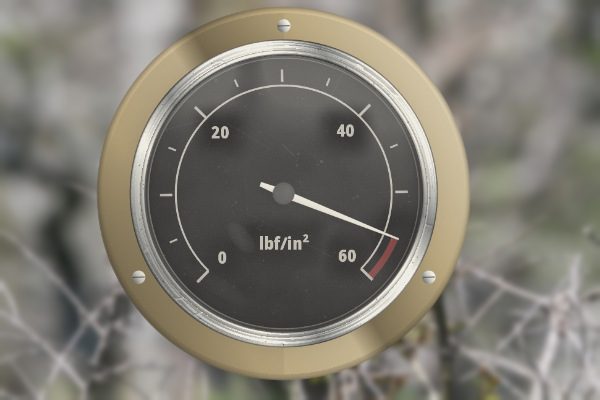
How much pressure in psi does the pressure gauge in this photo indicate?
55 psi
